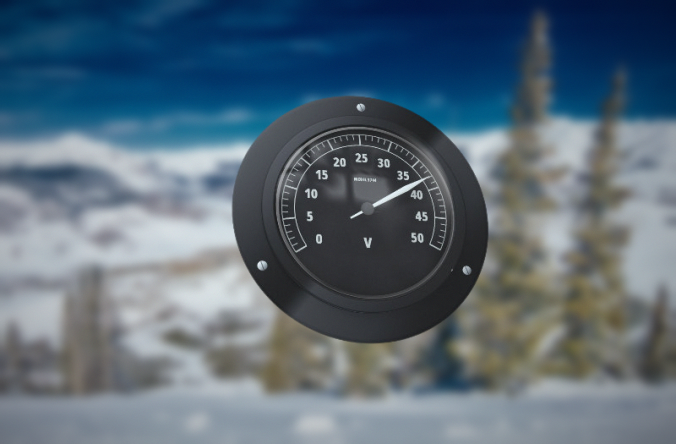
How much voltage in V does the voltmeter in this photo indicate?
38 V
